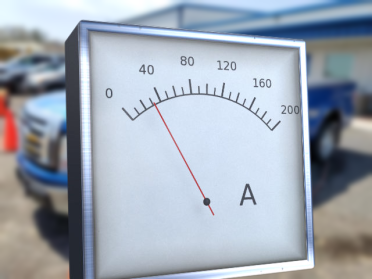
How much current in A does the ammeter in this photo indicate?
30 A
